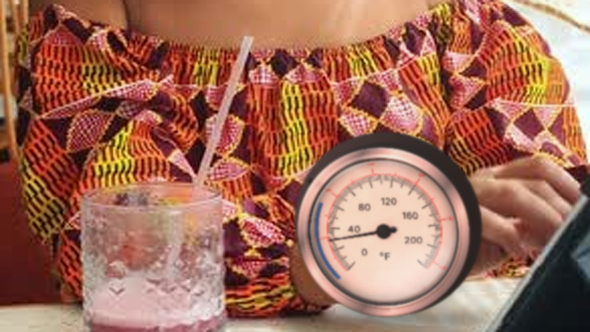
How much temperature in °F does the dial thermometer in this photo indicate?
30 °F
